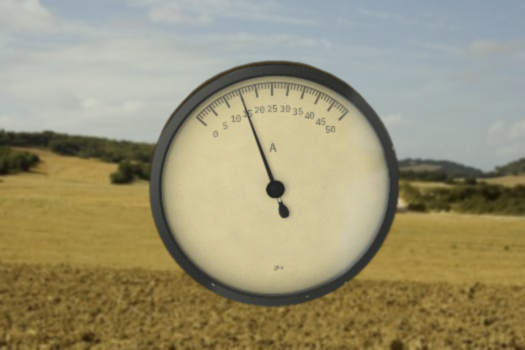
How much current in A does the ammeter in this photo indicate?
15 A
